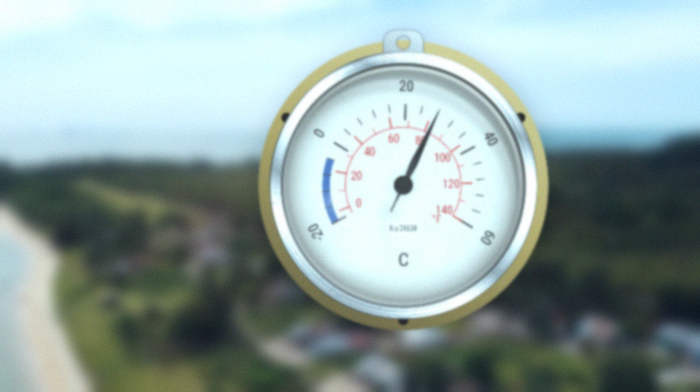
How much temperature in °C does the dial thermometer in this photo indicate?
28 °C
